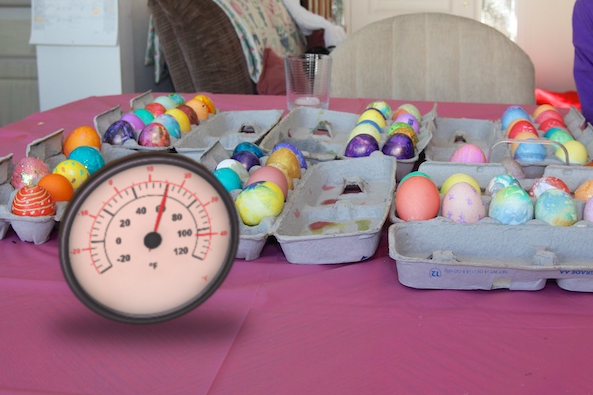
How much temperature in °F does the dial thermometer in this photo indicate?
60 °F
